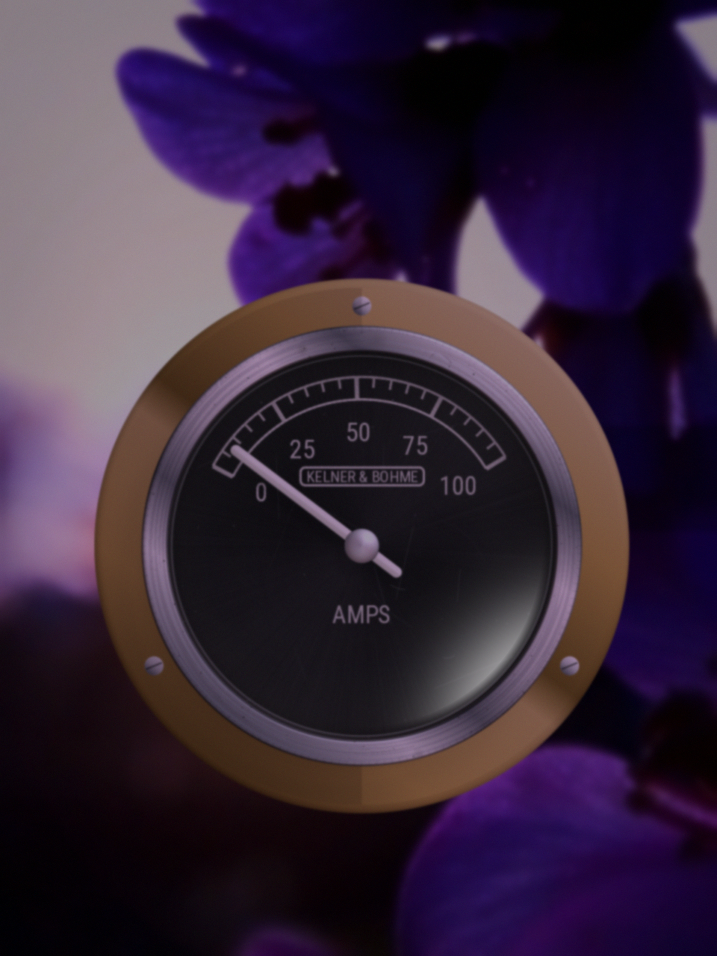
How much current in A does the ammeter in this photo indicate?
7.5 A
